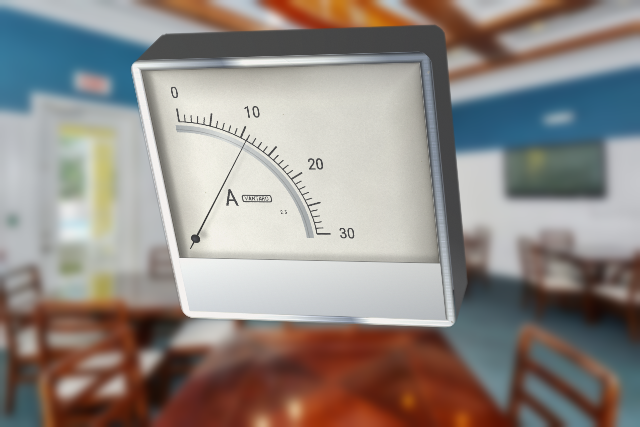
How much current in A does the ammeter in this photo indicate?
11 A
